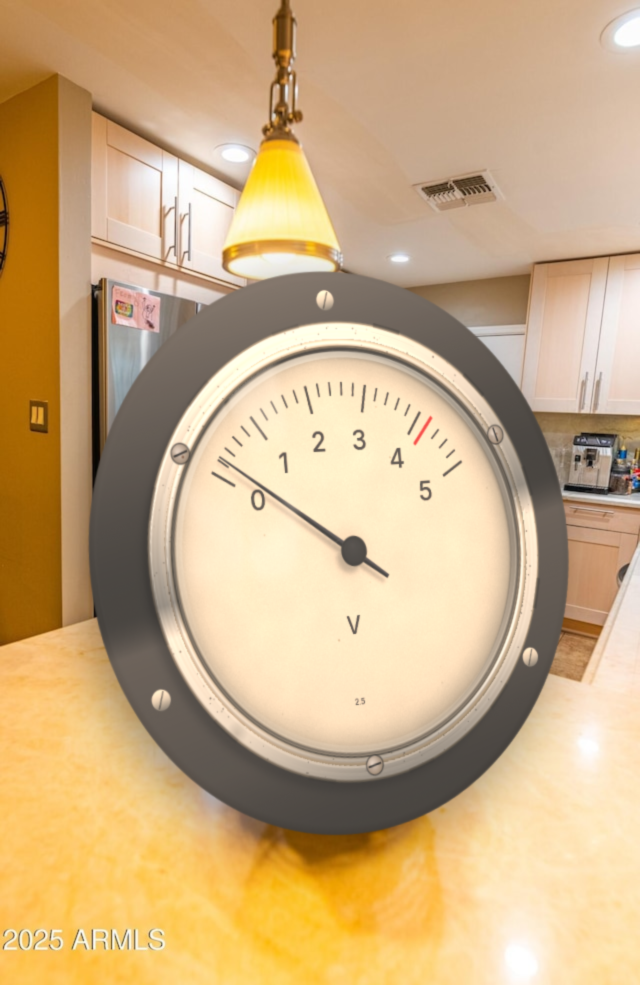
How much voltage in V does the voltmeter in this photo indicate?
0.2 V
